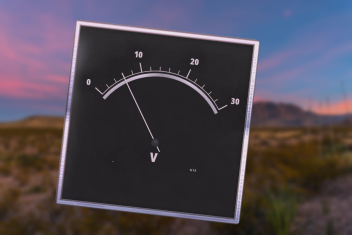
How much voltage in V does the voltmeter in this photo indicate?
6 V
